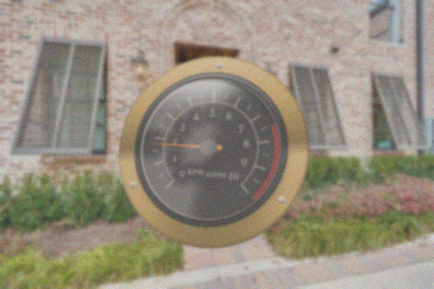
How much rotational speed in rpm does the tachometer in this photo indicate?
1750 rpm
